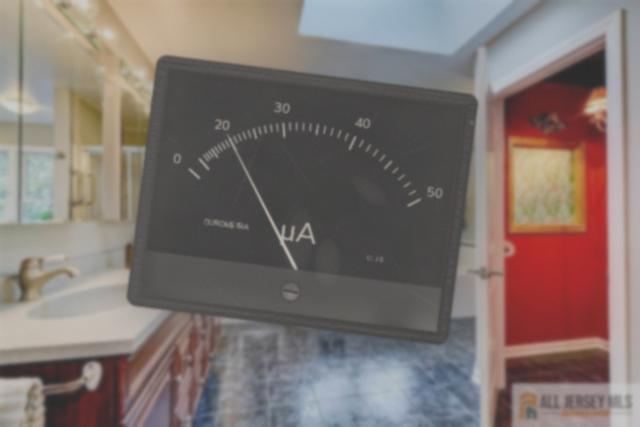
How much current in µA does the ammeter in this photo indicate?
20 µA
